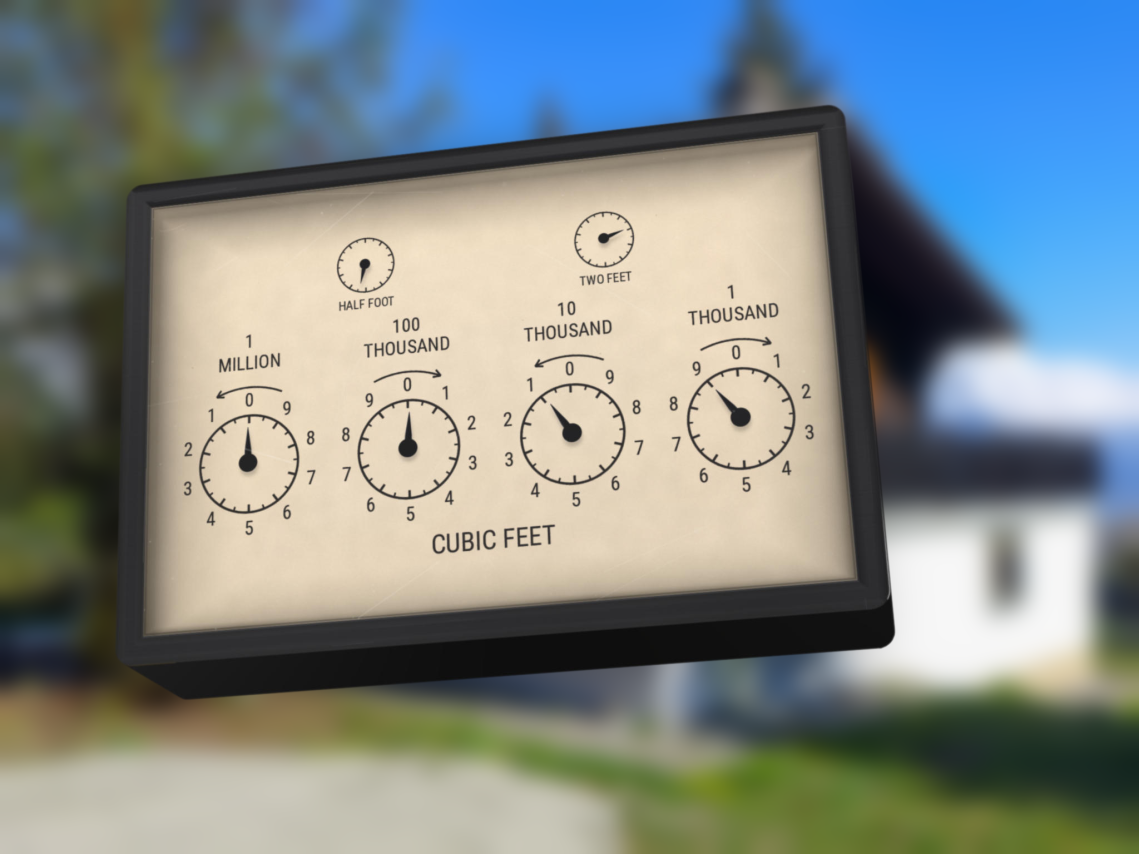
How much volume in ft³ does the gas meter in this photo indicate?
900 ft³
